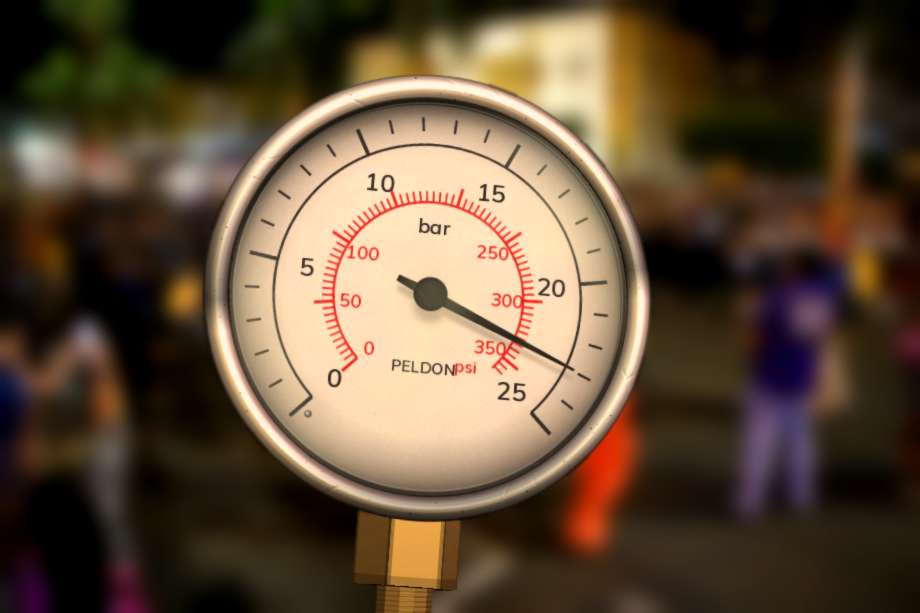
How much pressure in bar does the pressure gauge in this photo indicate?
23 bar
